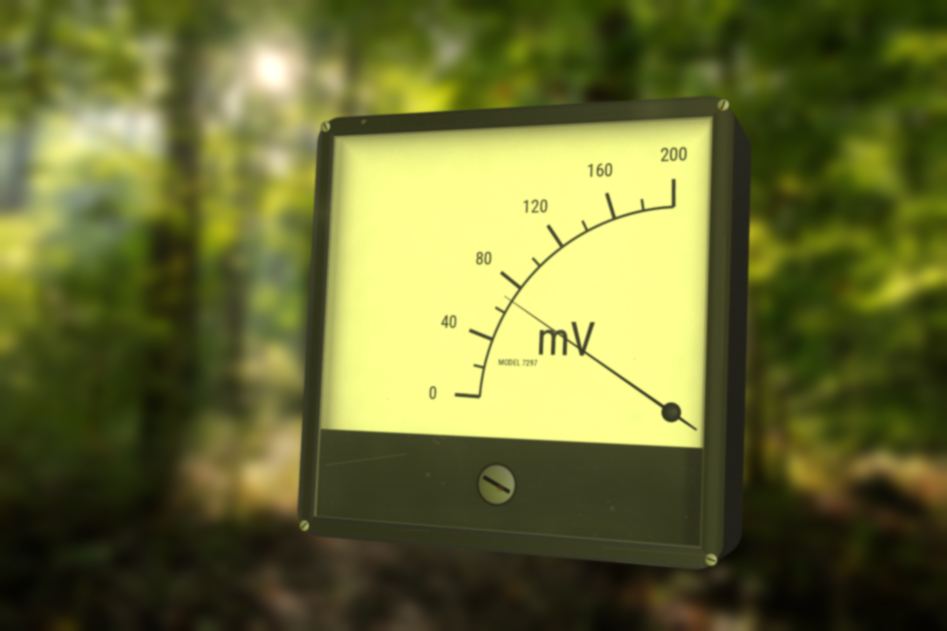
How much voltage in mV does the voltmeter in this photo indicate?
70 mV
